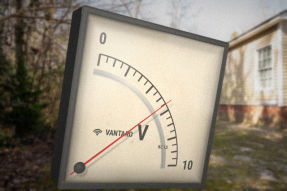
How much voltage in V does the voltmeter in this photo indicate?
5.5 V
